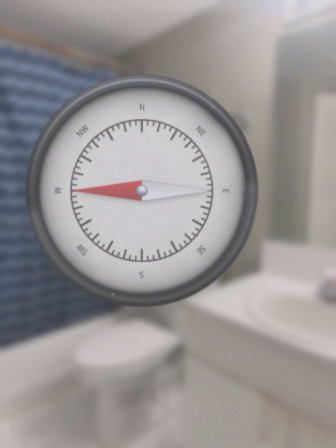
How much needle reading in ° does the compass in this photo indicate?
270 °
